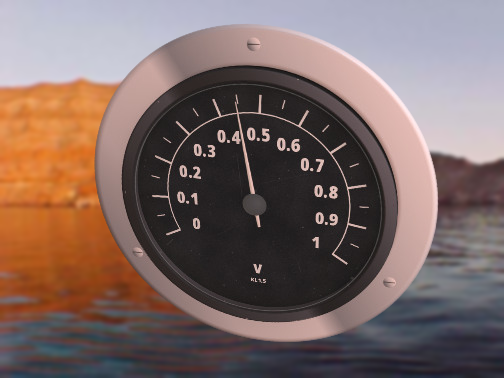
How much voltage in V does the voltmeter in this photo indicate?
0.45 V
